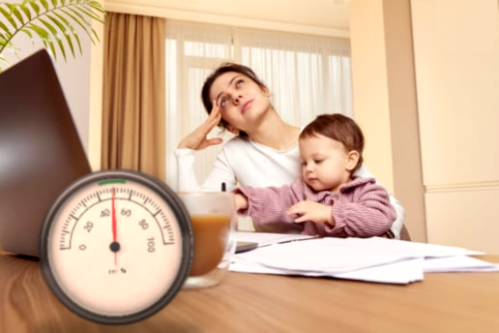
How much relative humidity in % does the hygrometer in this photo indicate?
50 %
